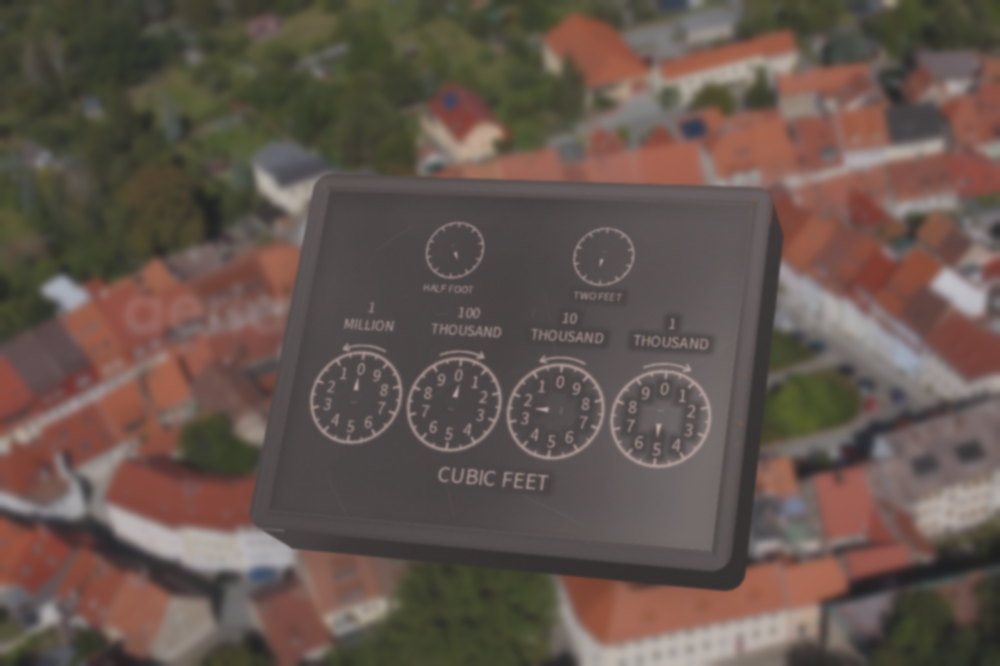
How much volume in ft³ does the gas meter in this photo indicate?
2500 ft³
